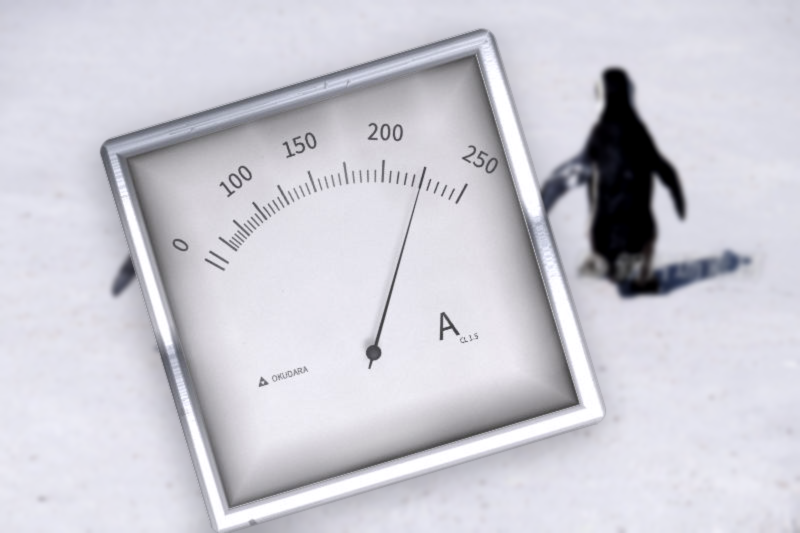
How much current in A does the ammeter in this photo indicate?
225 A
